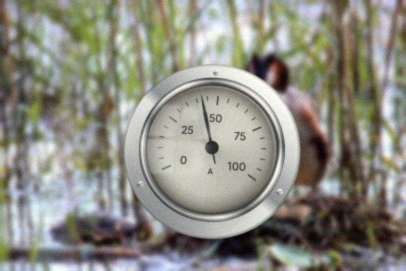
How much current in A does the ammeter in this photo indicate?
42.5 A
